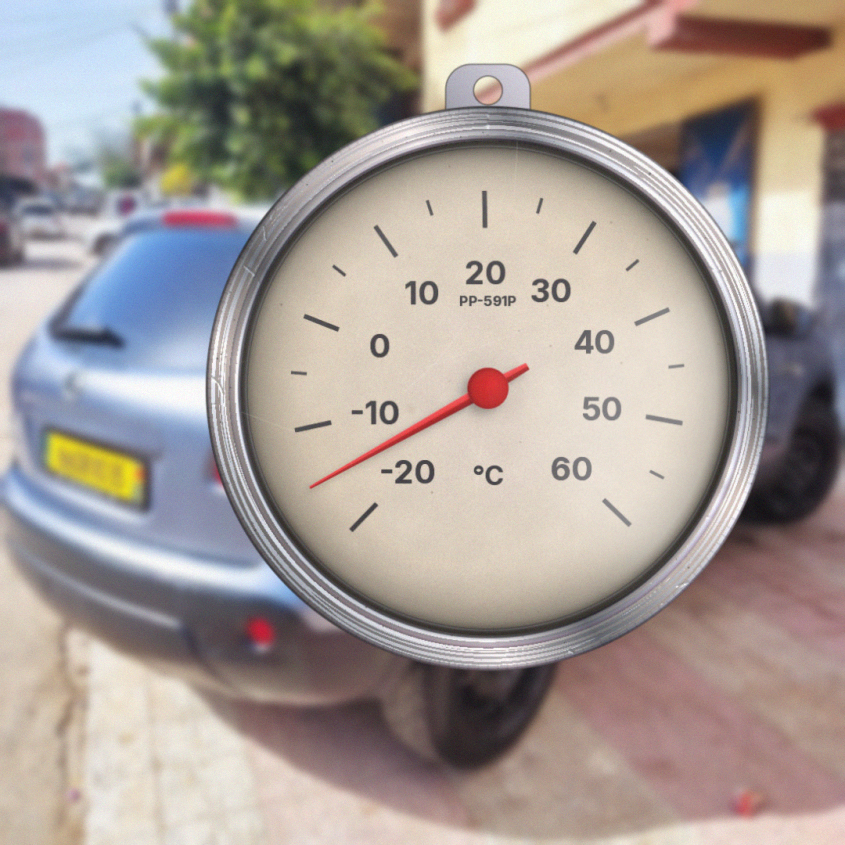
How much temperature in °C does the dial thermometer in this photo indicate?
-15 °C
